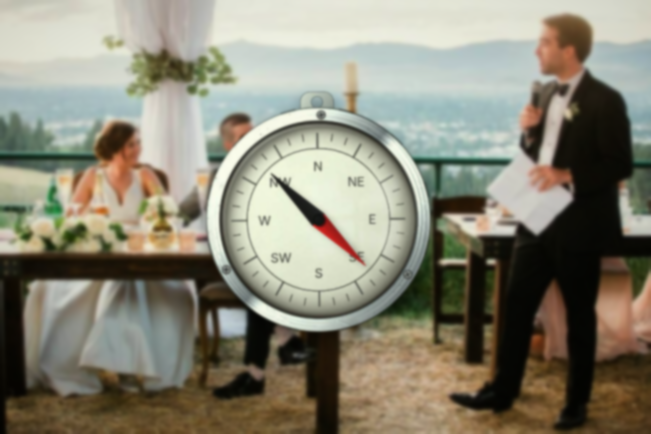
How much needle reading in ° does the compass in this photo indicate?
135 °
